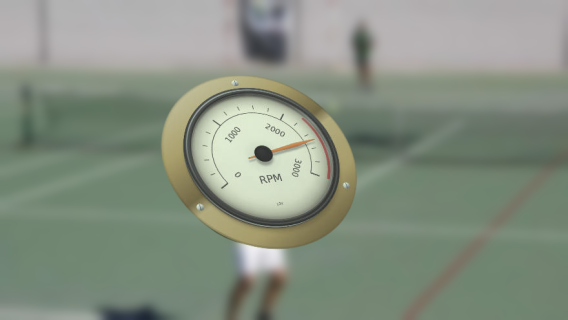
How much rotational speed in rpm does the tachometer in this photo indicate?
2500 rpm
